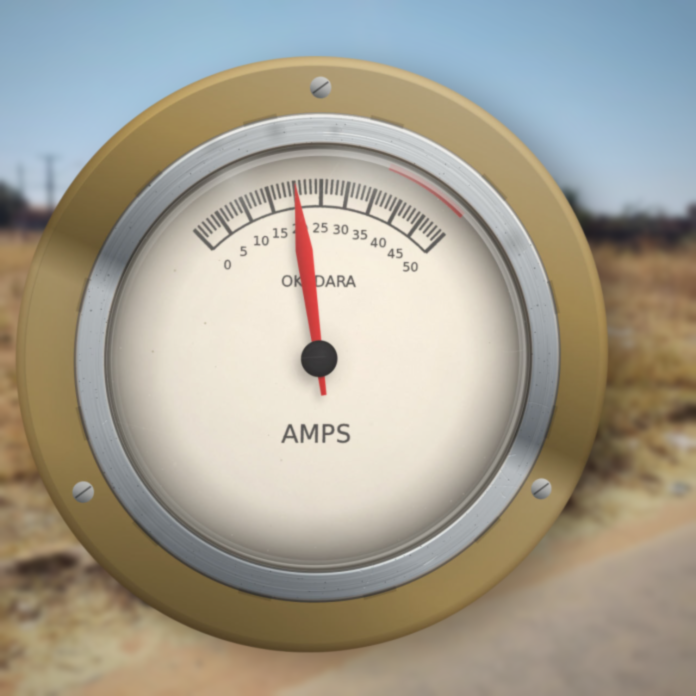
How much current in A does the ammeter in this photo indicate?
20 A
